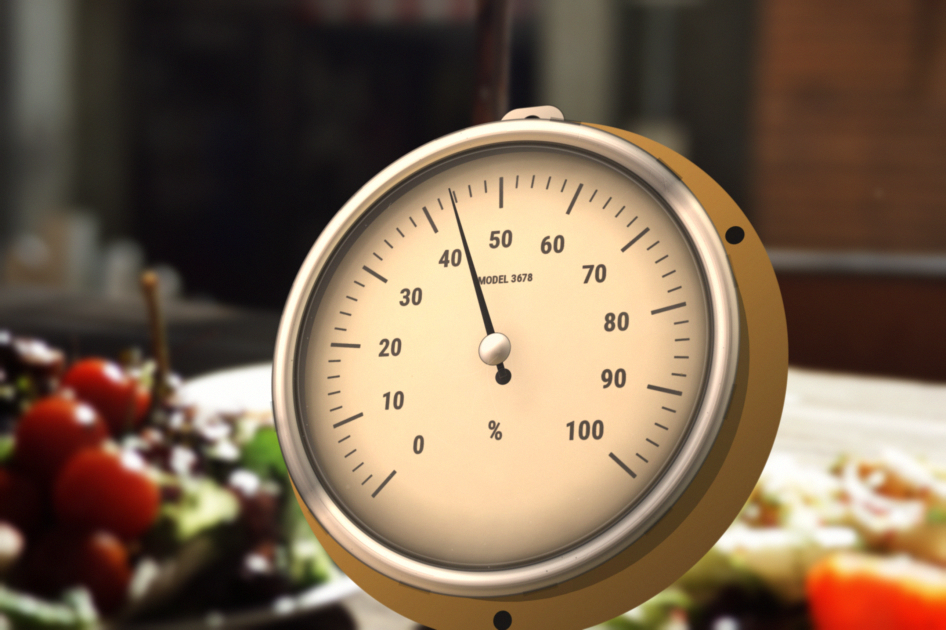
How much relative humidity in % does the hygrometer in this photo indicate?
44 %
